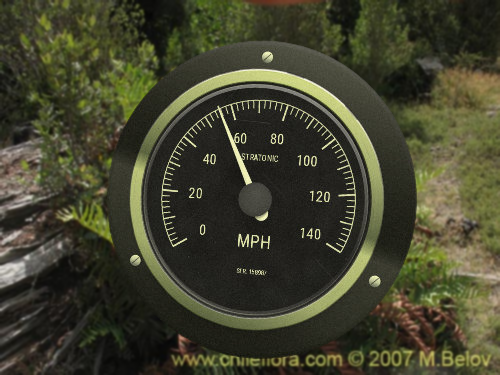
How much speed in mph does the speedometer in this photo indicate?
56 mph
